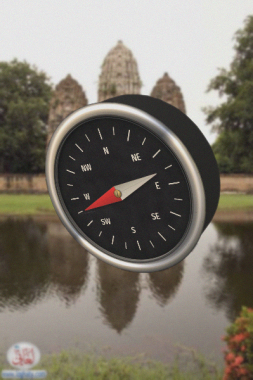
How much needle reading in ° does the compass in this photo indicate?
255 °
